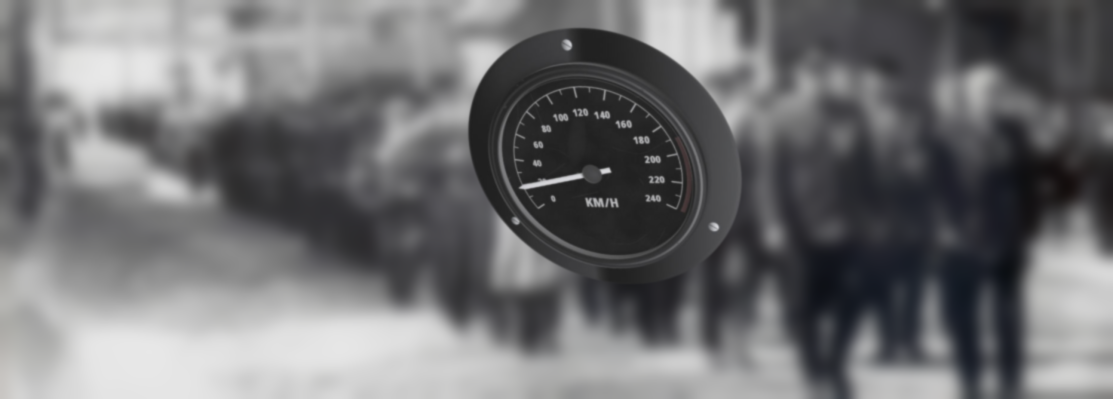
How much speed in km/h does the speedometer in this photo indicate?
20 km/h
